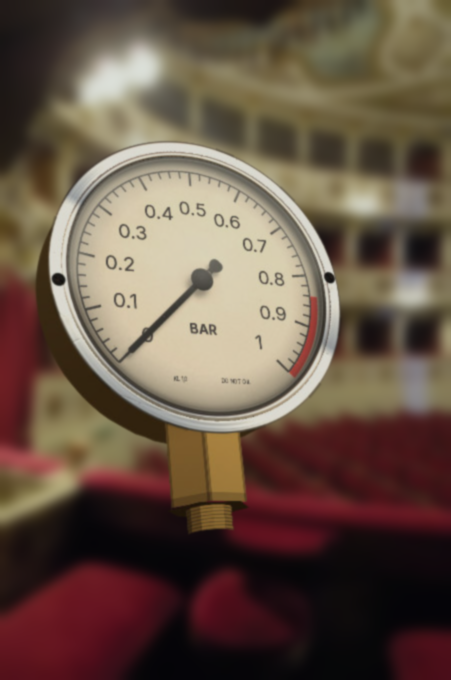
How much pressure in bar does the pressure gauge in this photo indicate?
0 bar
